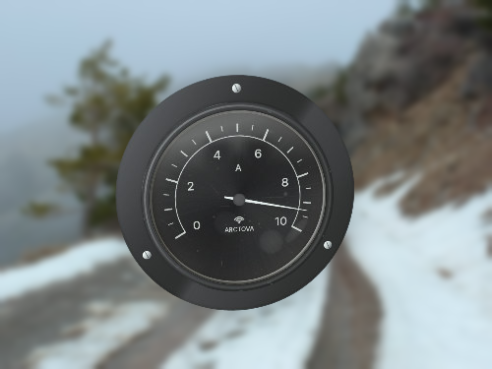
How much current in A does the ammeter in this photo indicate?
9.25 A
